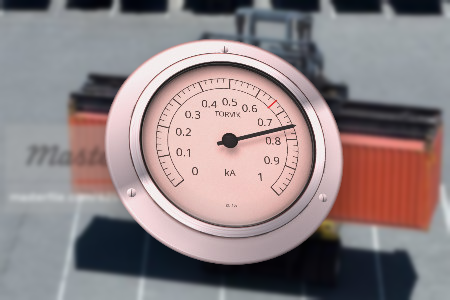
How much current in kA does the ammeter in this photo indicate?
0.76 kA
